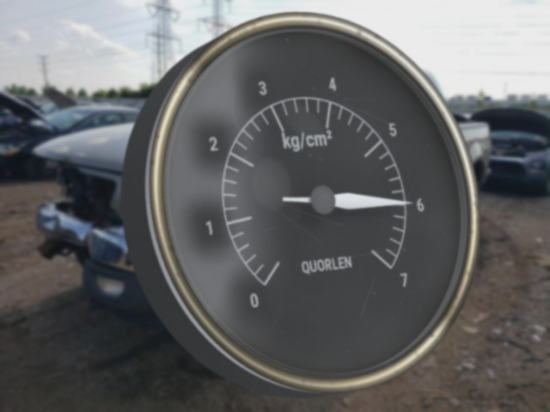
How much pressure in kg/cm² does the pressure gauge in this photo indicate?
6 kg/cm²
